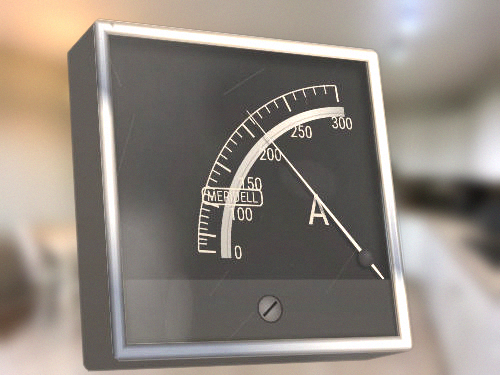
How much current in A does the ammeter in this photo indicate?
210 A
